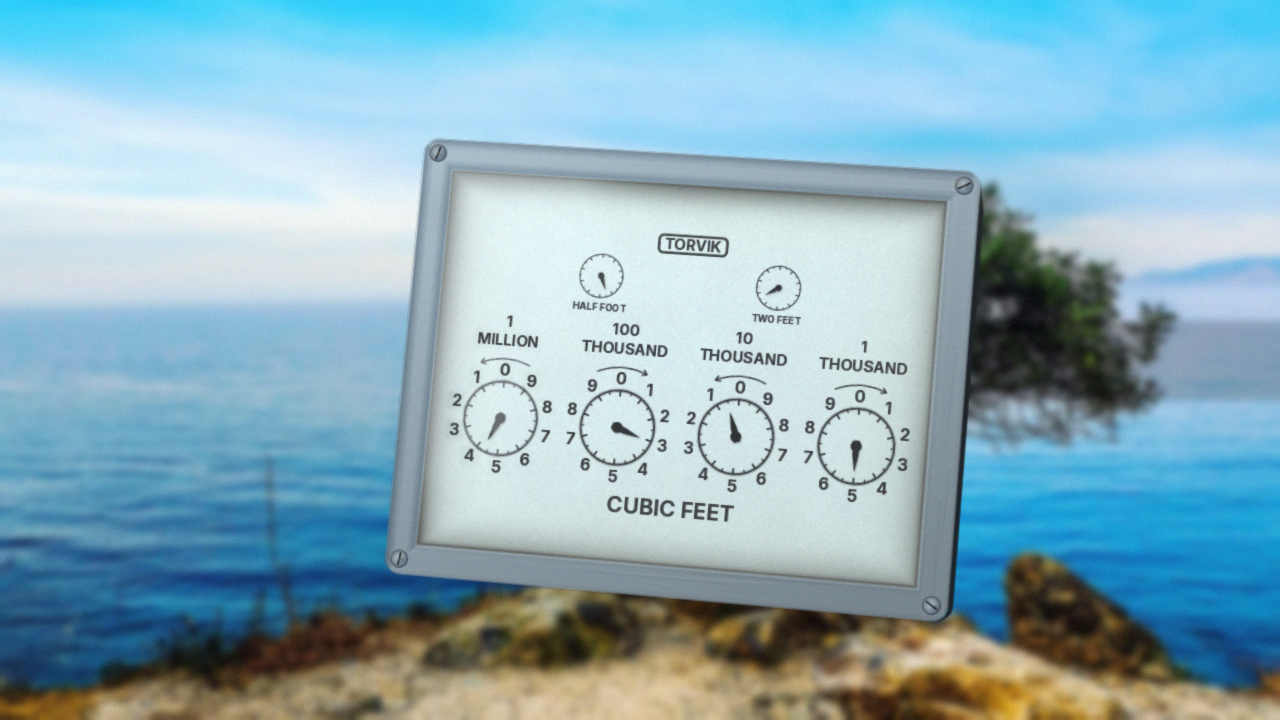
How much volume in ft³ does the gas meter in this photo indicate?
430500 ft³
